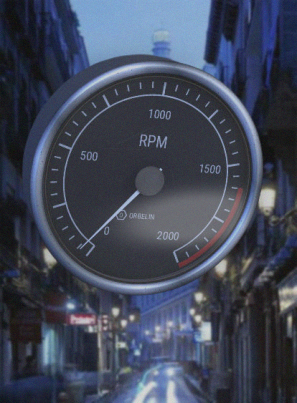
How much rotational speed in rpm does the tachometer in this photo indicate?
50 rpm
